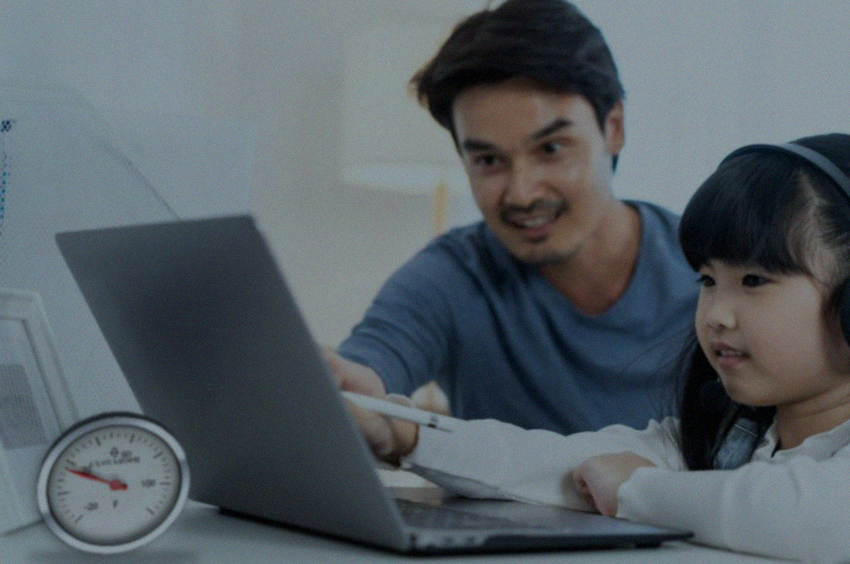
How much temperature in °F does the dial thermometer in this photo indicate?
16 °F
